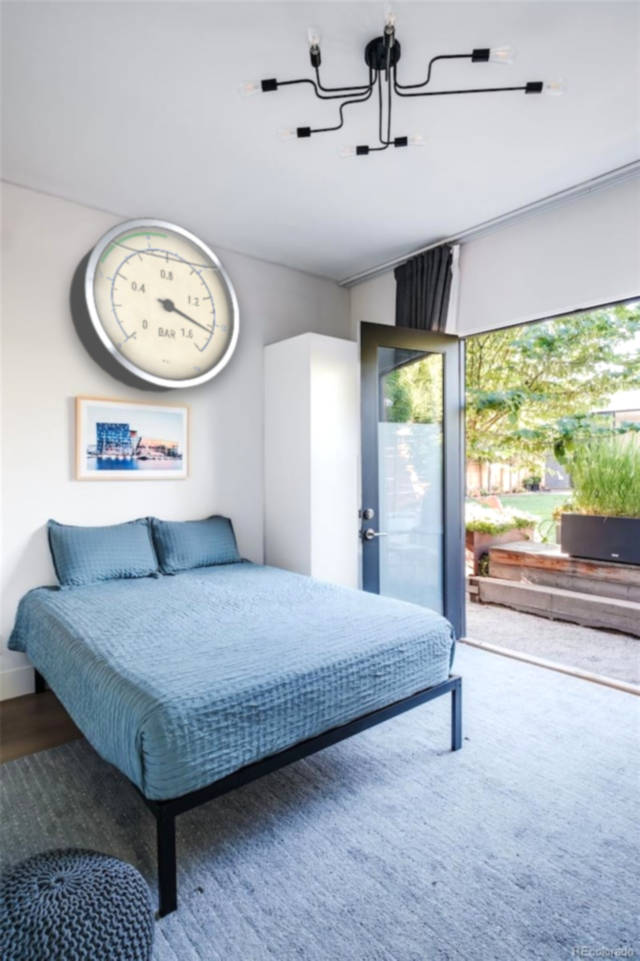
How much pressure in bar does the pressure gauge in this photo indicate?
1.45 bar
